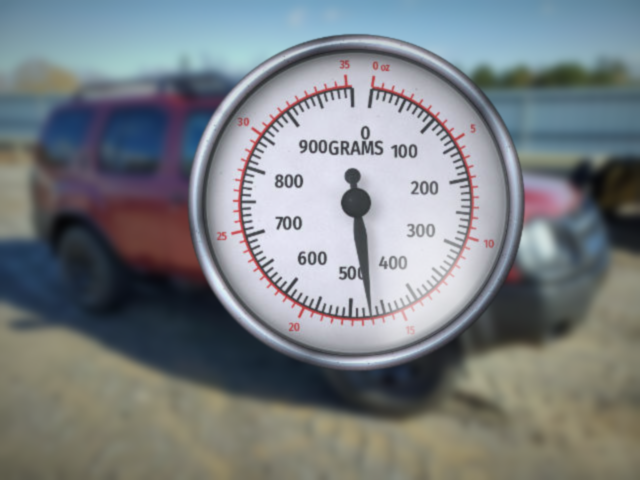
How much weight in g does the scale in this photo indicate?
470 g
